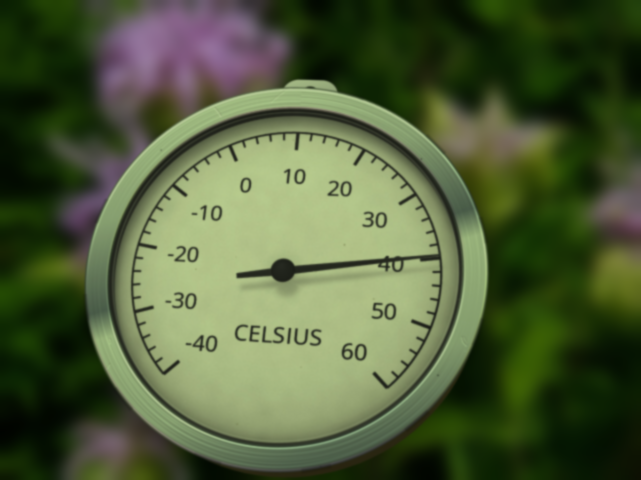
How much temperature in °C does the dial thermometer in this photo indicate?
40 °C
